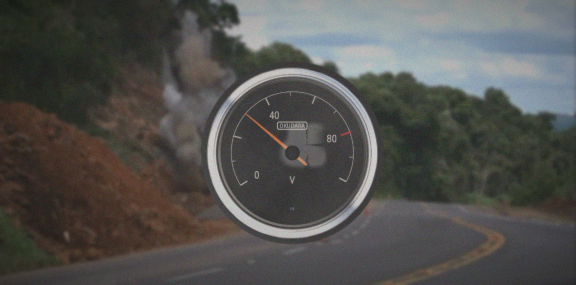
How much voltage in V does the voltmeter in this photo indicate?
30 V
